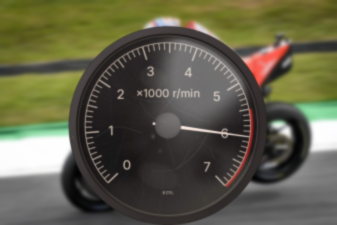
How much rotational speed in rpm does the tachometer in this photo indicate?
6000 rpm
